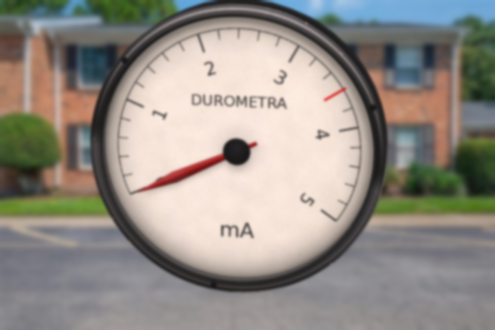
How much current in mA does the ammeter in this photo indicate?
0 mA
